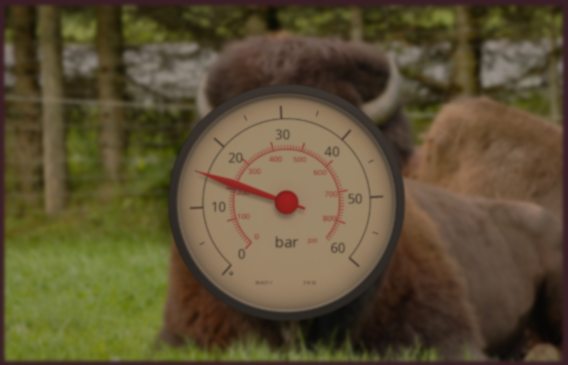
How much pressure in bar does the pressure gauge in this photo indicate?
15 bar
